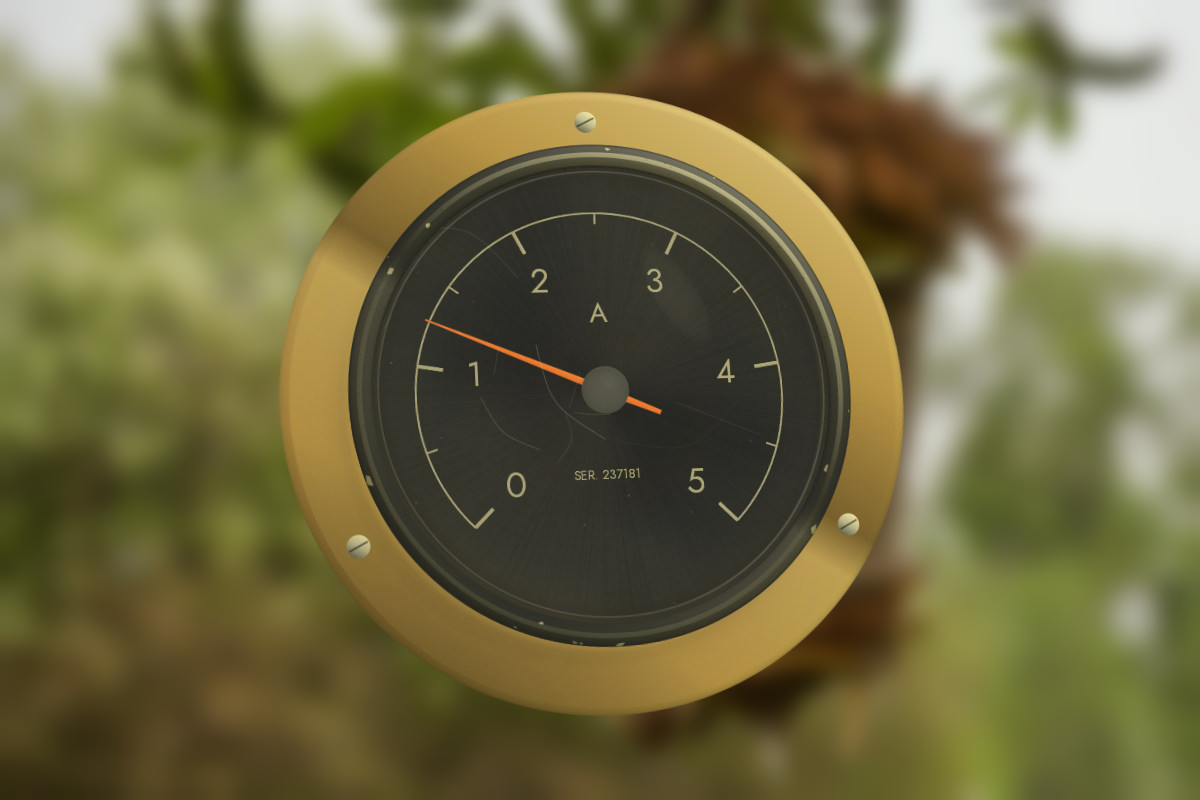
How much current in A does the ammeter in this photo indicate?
1.25 A
